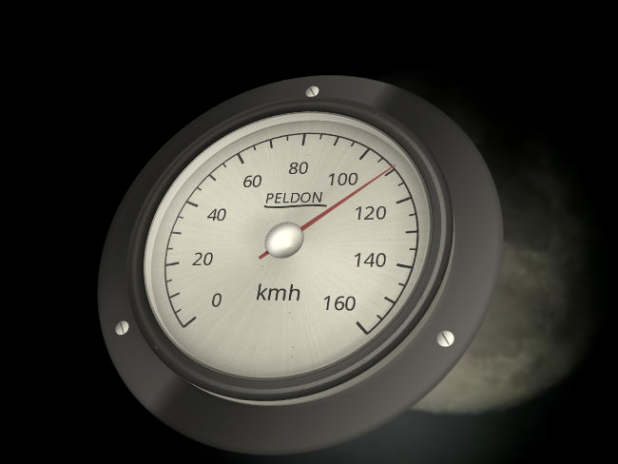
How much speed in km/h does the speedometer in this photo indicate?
110 km/h
